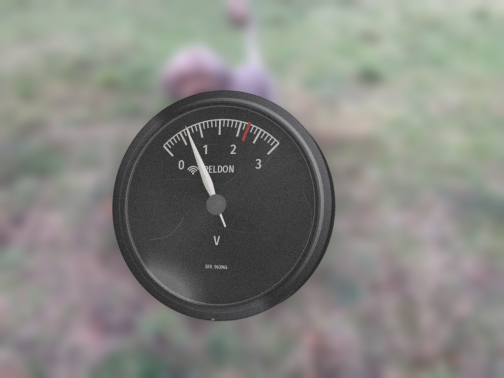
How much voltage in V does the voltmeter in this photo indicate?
0.7 V
